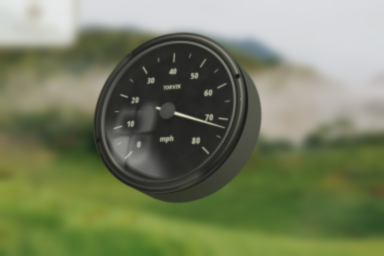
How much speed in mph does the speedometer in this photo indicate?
72.5 mph
